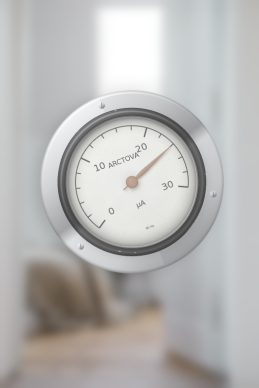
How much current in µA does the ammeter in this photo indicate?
24 µA
